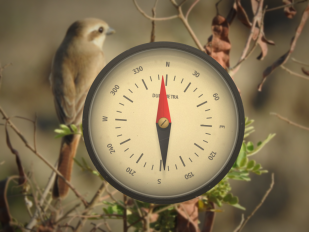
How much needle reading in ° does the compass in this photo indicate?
355 °
